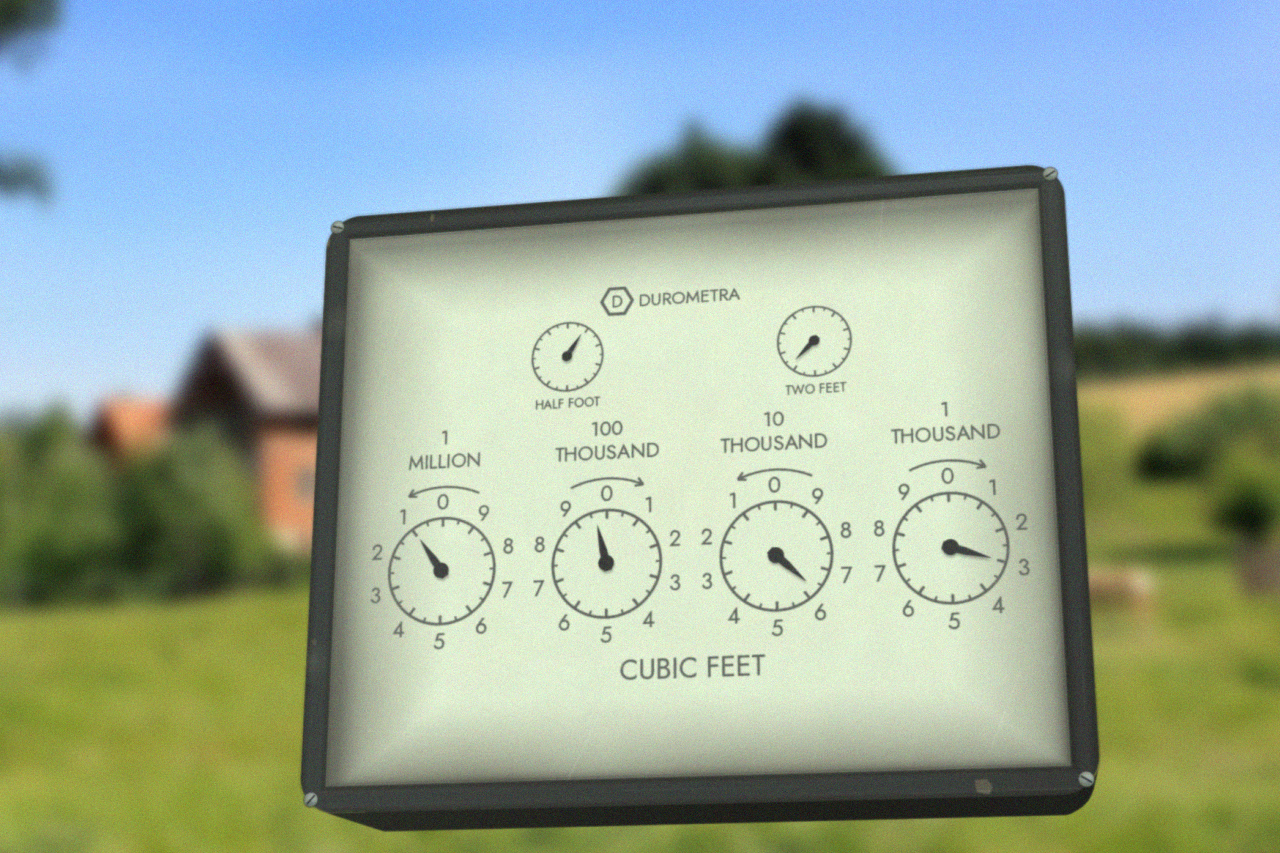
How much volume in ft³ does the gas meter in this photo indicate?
96300 ft³
